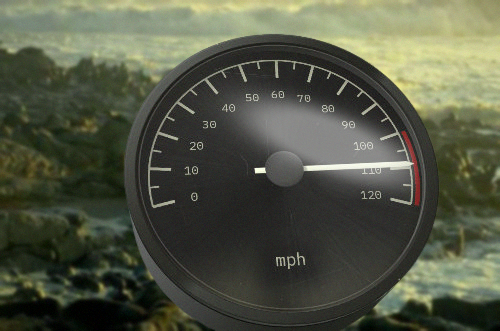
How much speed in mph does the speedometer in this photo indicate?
110 mph
